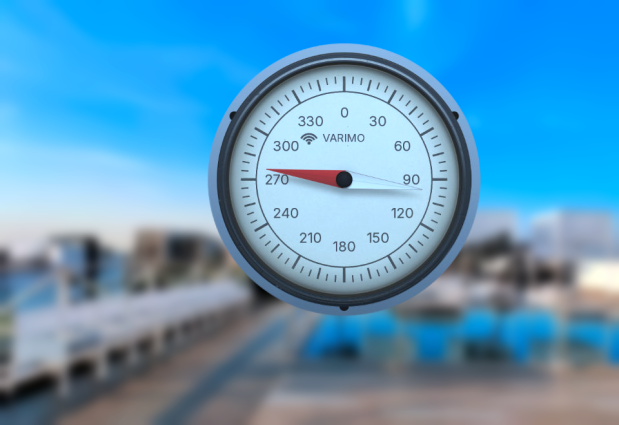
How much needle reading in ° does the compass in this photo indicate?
277.5 °
